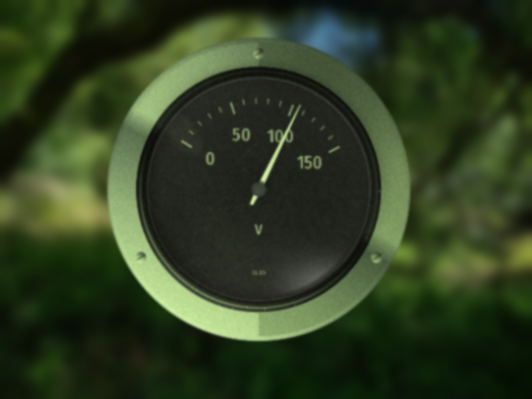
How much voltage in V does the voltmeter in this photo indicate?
105 V
